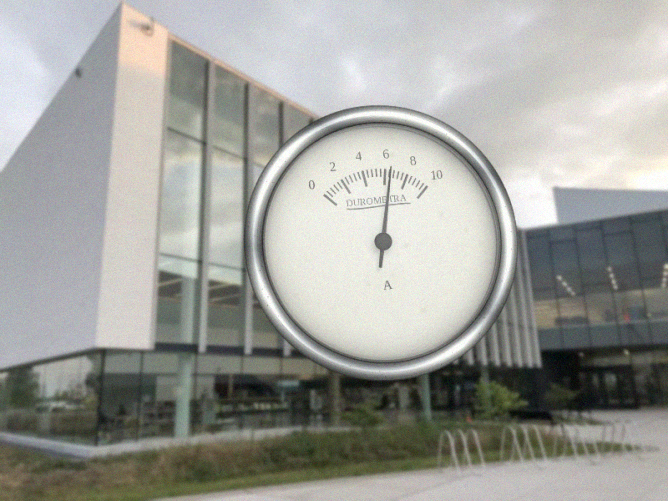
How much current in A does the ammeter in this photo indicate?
6.4 A
